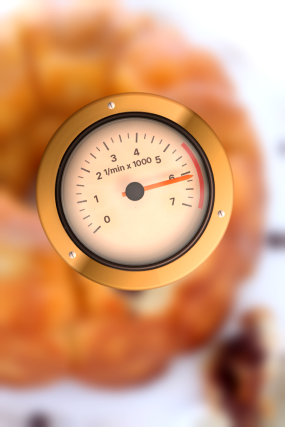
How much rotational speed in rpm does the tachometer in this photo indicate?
6125 rpm
